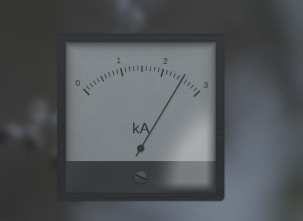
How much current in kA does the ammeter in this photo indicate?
2.5 kA
